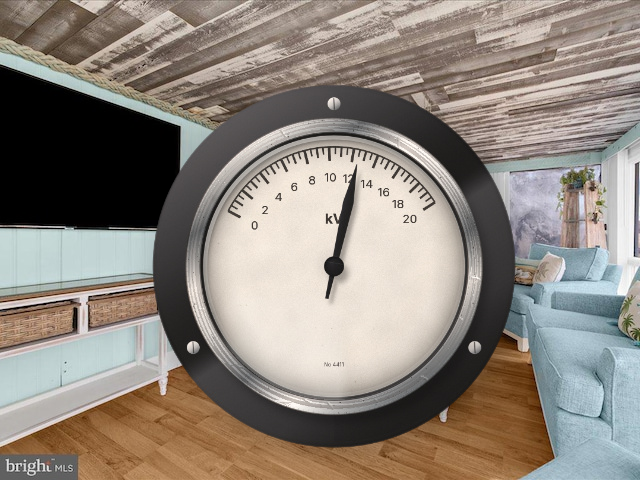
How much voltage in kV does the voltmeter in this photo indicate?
12.5 kV
